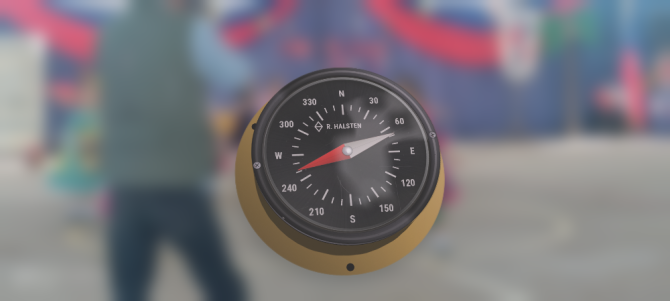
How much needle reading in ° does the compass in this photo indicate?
250 °
